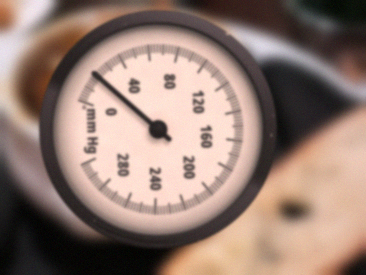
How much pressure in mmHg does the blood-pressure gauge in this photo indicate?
20 mmHg
